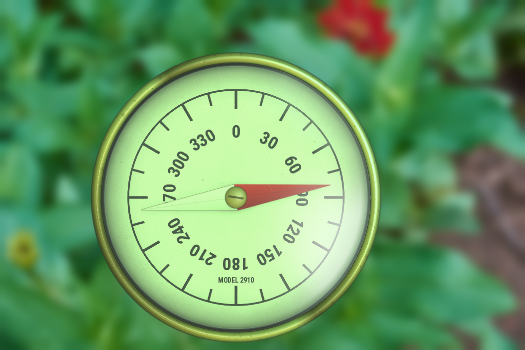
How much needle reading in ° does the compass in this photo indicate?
82.5 °
